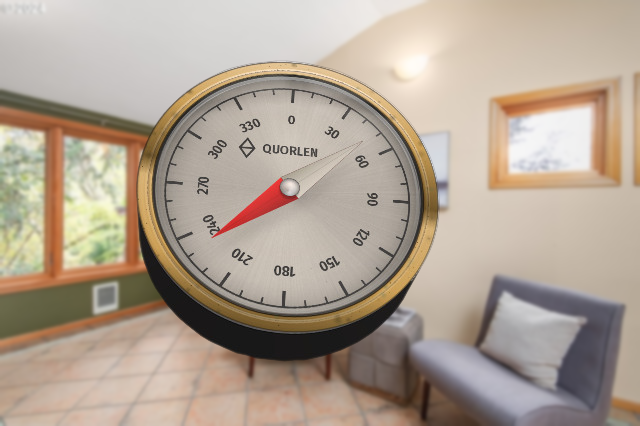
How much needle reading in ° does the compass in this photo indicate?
230 °
